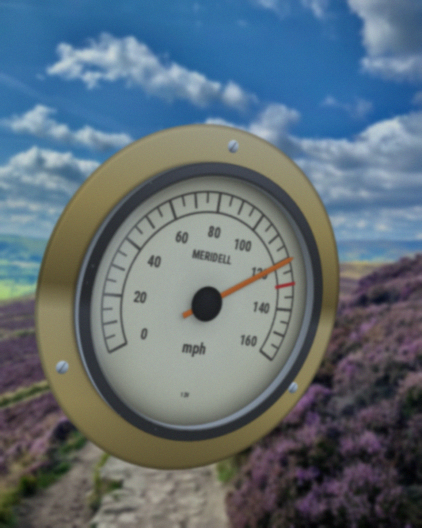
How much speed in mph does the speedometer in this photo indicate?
120 mph
